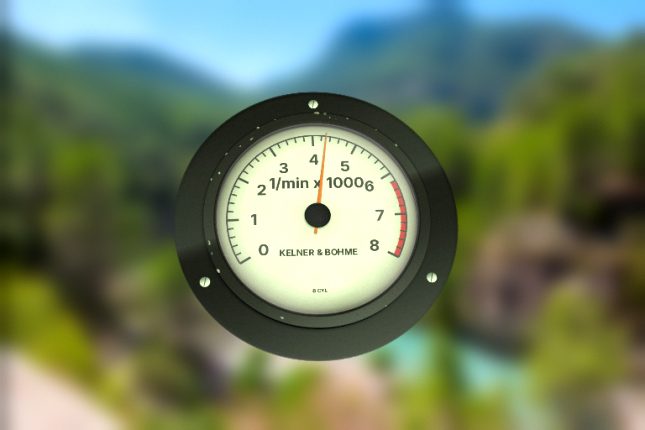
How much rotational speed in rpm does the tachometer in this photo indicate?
4300 rpm
